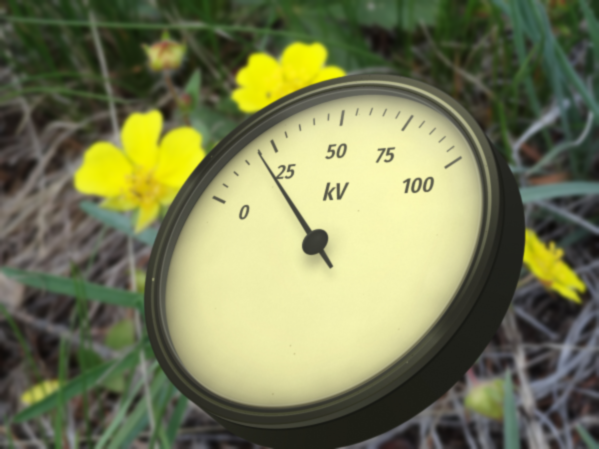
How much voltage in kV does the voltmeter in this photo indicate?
20 kV
